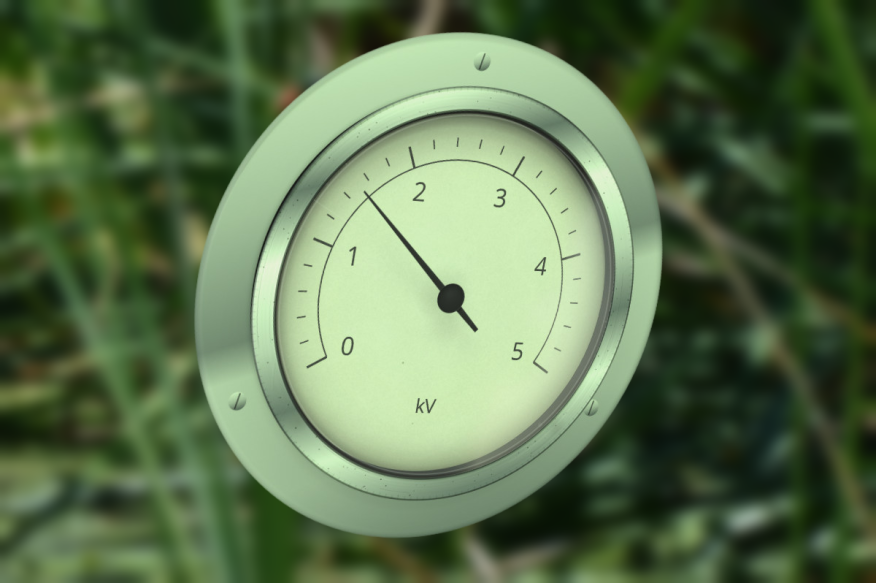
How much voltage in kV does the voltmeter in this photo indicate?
1.5 kV
